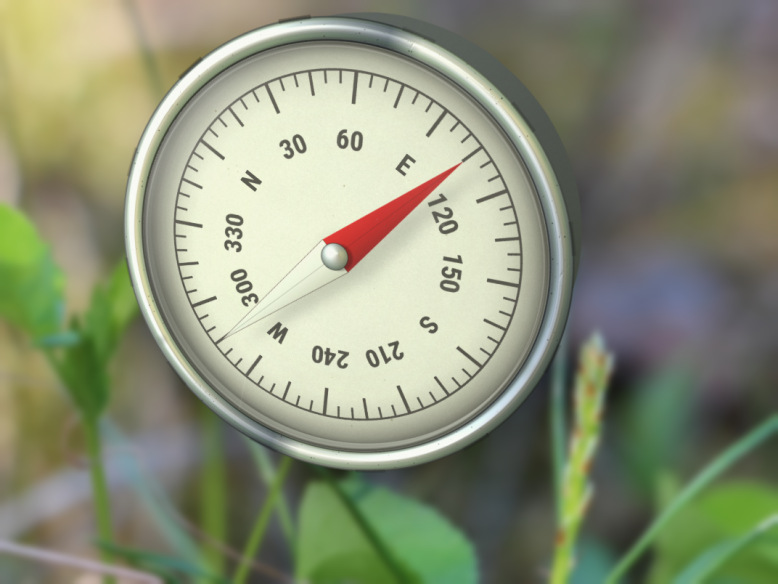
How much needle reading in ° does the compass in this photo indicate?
105 °
